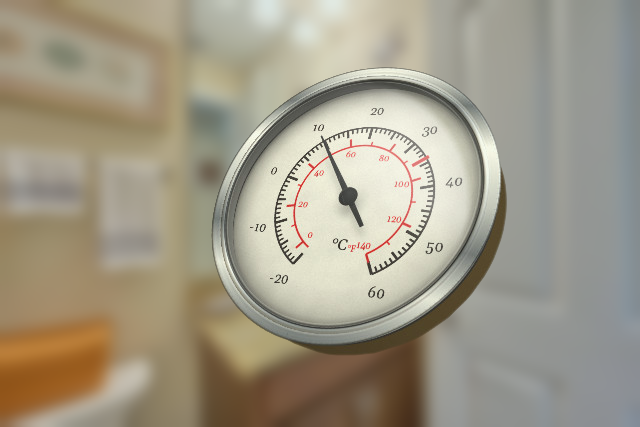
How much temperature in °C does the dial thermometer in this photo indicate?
10 °C
